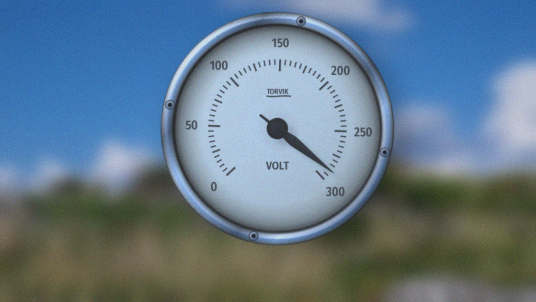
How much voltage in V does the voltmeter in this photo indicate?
290 V
